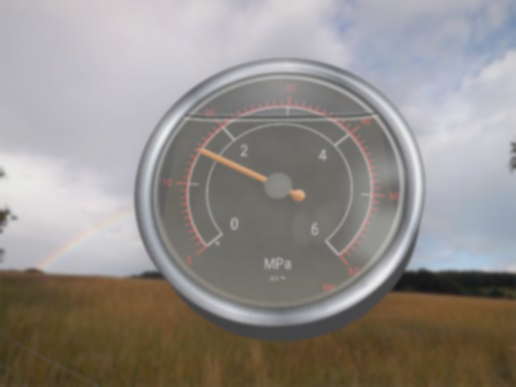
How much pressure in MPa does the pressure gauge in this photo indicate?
1.5 MPa
